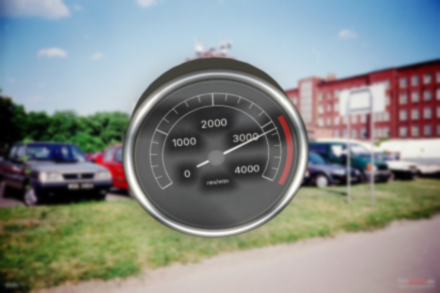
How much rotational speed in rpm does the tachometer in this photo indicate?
3100 rpm
